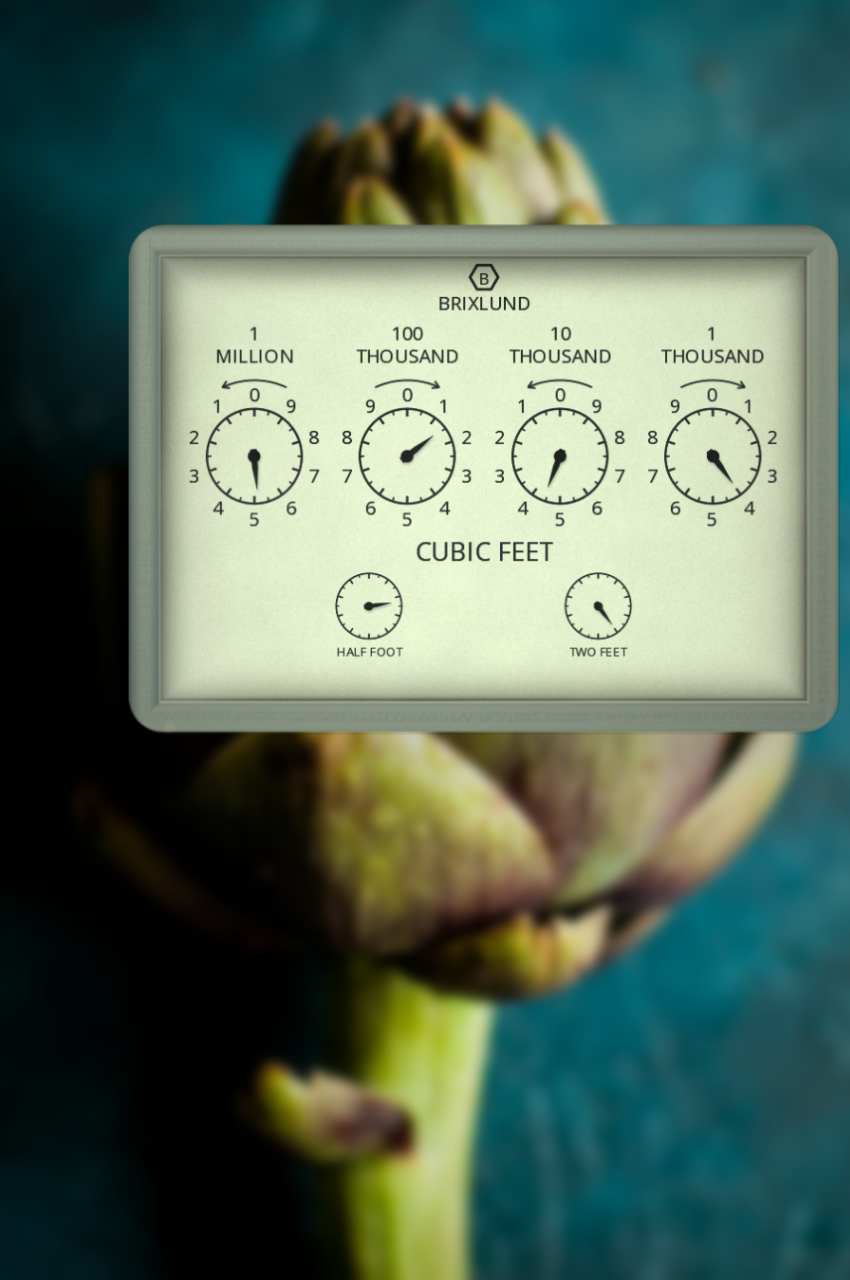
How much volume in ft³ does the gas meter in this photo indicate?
514400 ft³
